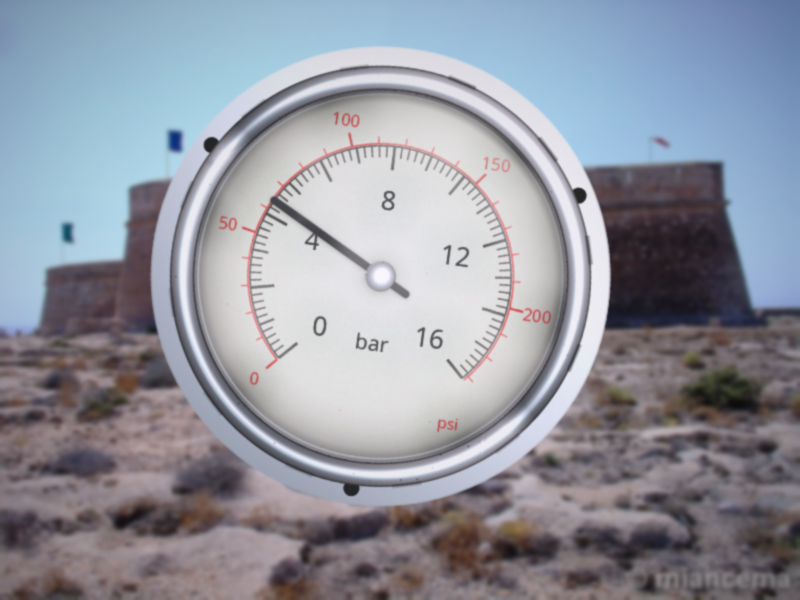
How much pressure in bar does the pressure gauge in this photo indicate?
4.4 bar
